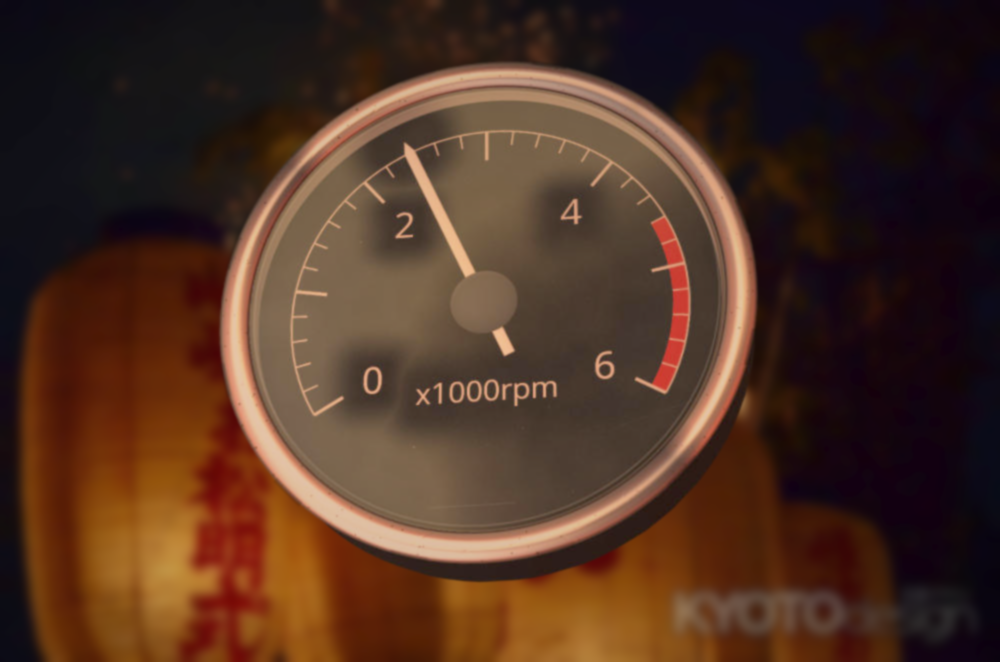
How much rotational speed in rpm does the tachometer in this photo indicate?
2400 rpm
